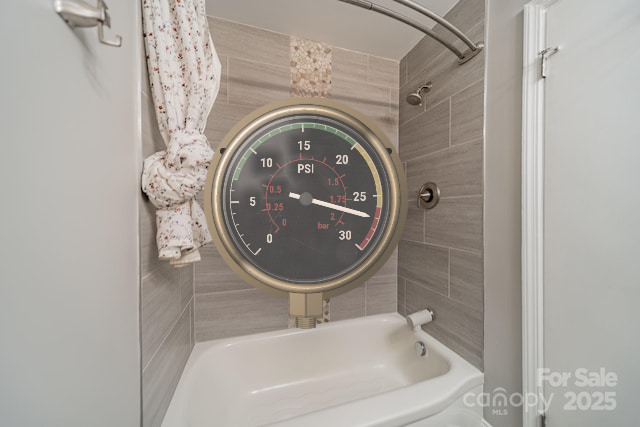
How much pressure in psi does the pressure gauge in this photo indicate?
27 psi
